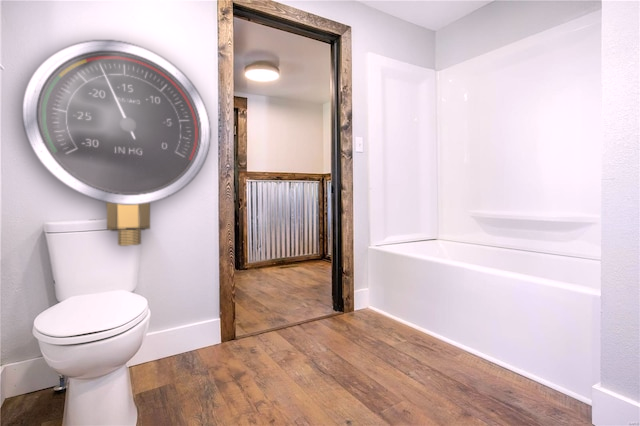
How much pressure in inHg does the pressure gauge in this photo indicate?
-17.5 inHg
